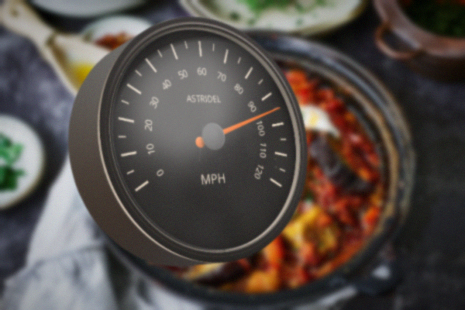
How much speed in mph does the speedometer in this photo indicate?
95 mph
